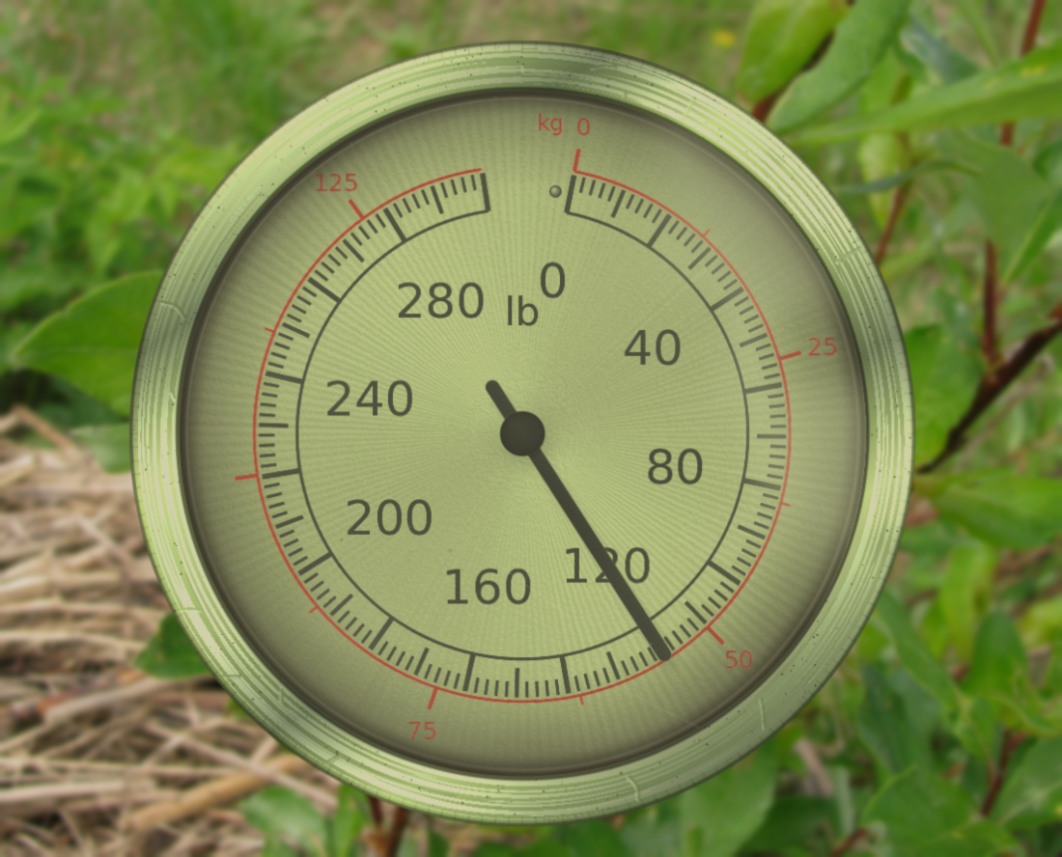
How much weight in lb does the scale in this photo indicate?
120 lb
